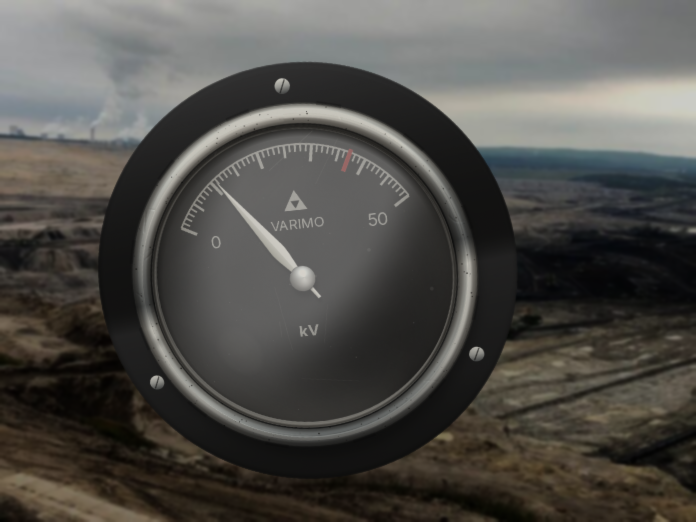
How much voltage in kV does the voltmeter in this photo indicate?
11 kV
